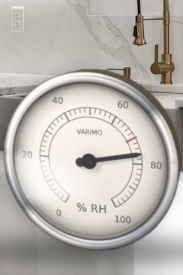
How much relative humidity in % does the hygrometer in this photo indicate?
76 %
